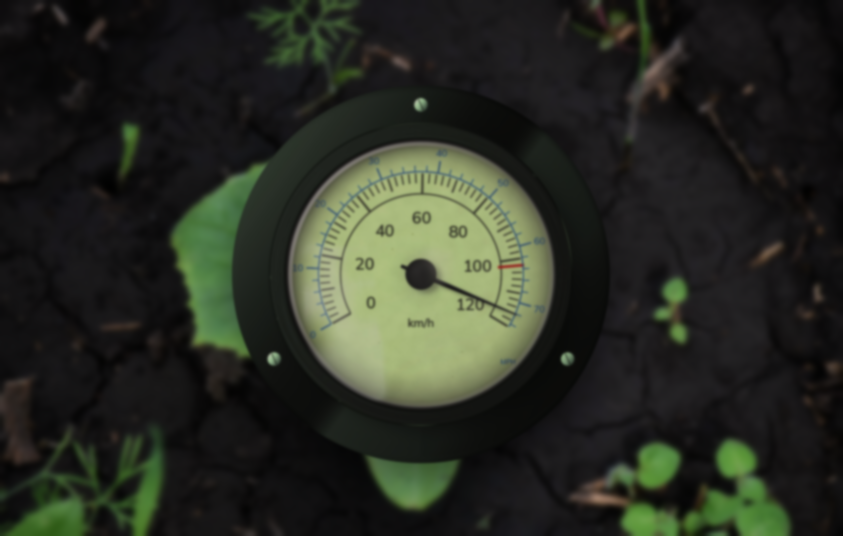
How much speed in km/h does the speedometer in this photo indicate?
116 km/h
